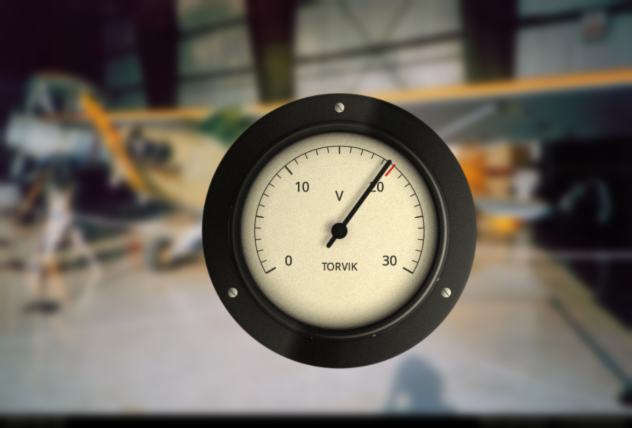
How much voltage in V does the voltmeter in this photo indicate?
19.5 V
